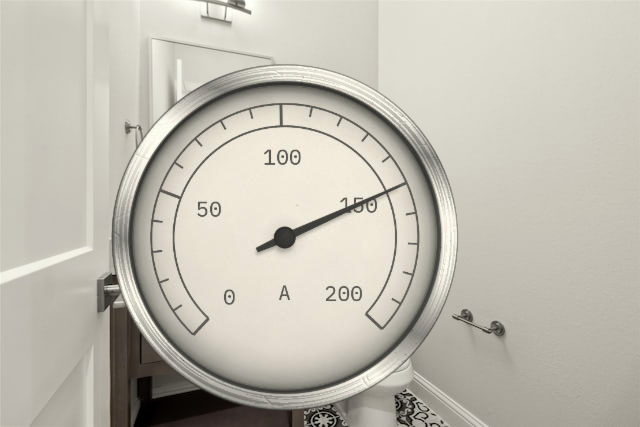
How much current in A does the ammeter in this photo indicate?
150 A
